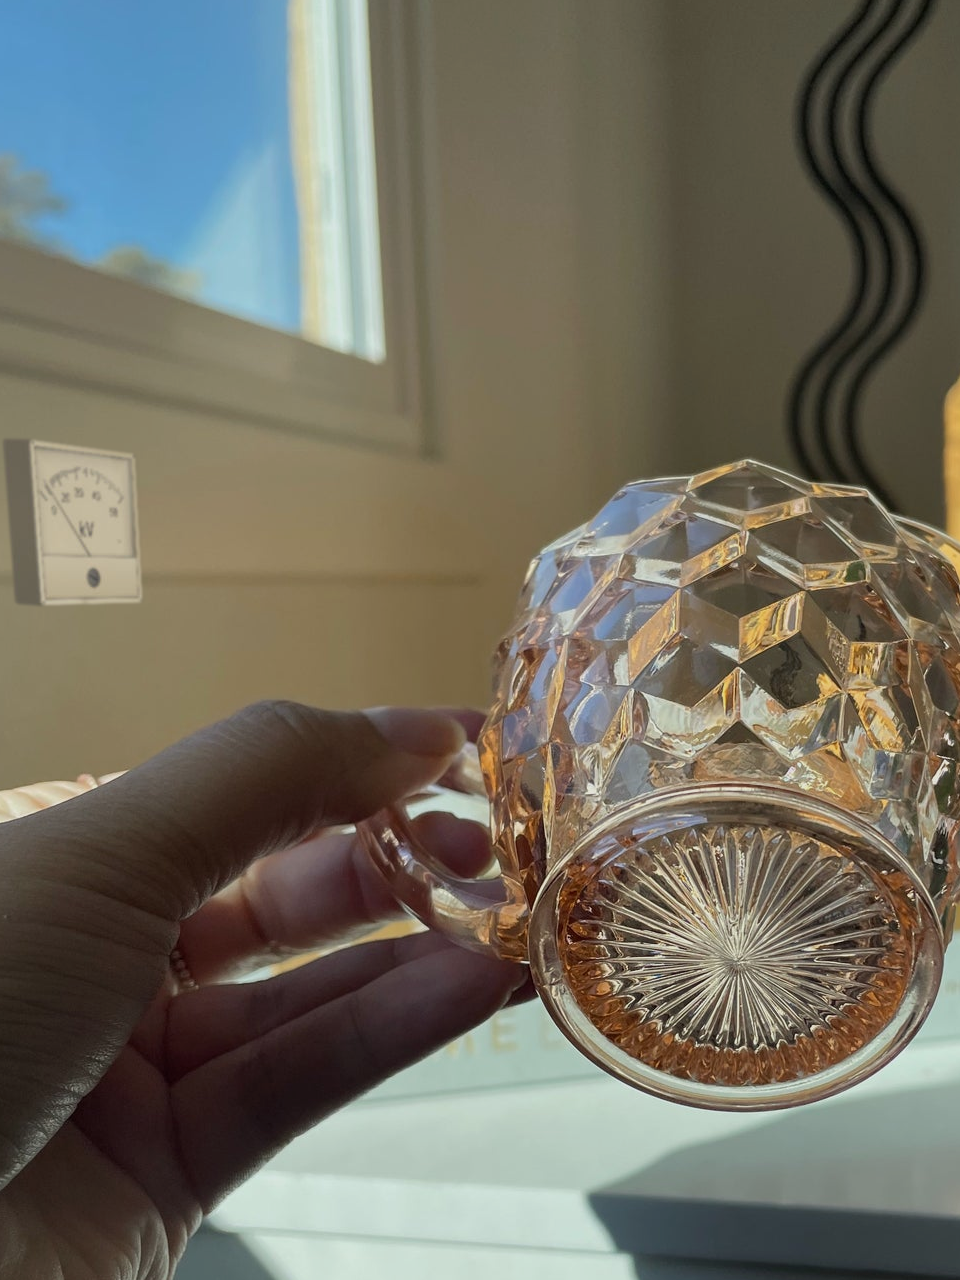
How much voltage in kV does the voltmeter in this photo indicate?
10 kV
